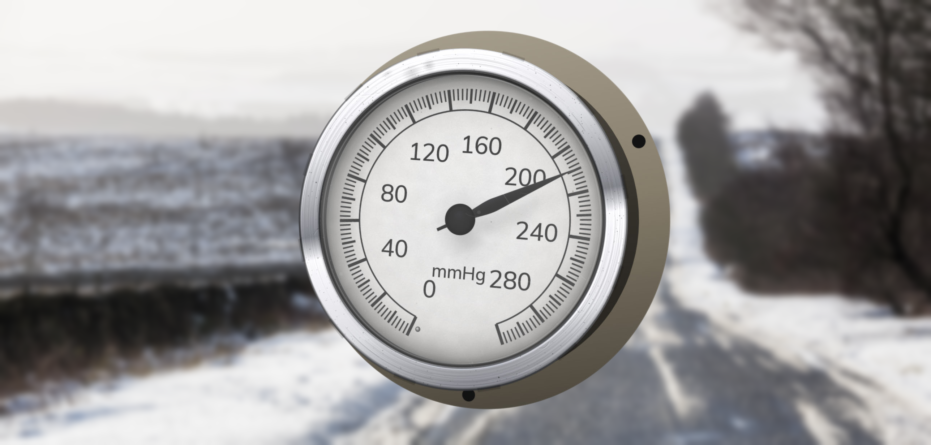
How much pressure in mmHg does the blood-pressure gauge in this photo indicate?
210 mmHg
